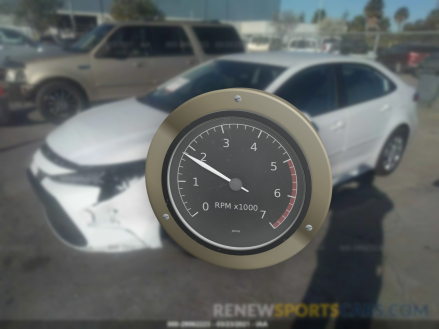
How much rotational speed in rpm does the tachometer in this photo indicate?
1800 rpm
